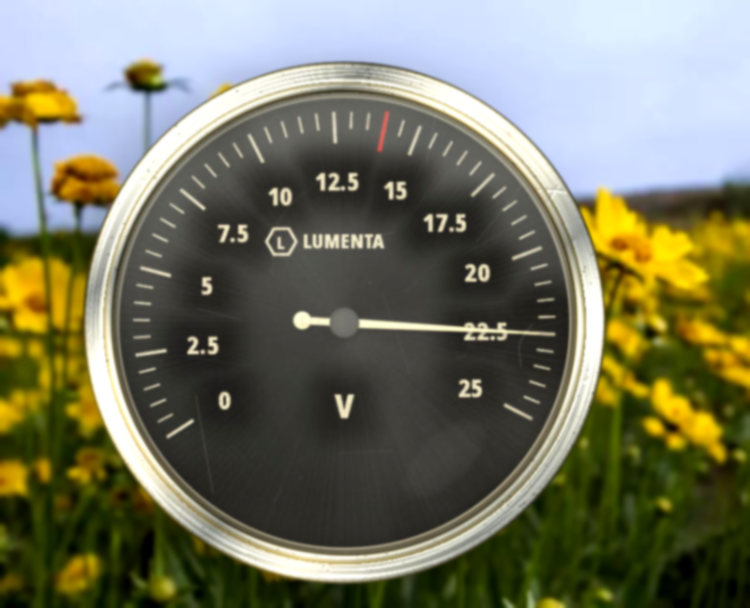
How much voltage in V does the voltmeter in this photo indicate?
22.5 V
